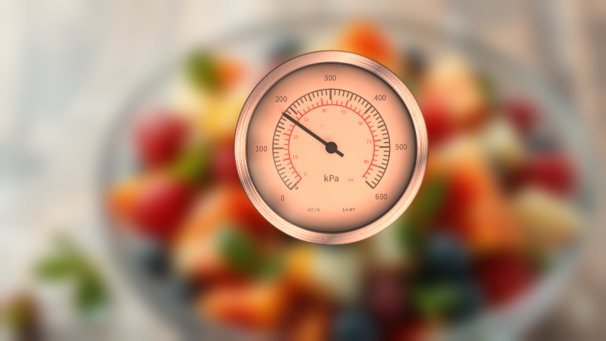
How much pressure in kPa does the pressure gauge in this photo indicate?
180 kPa
